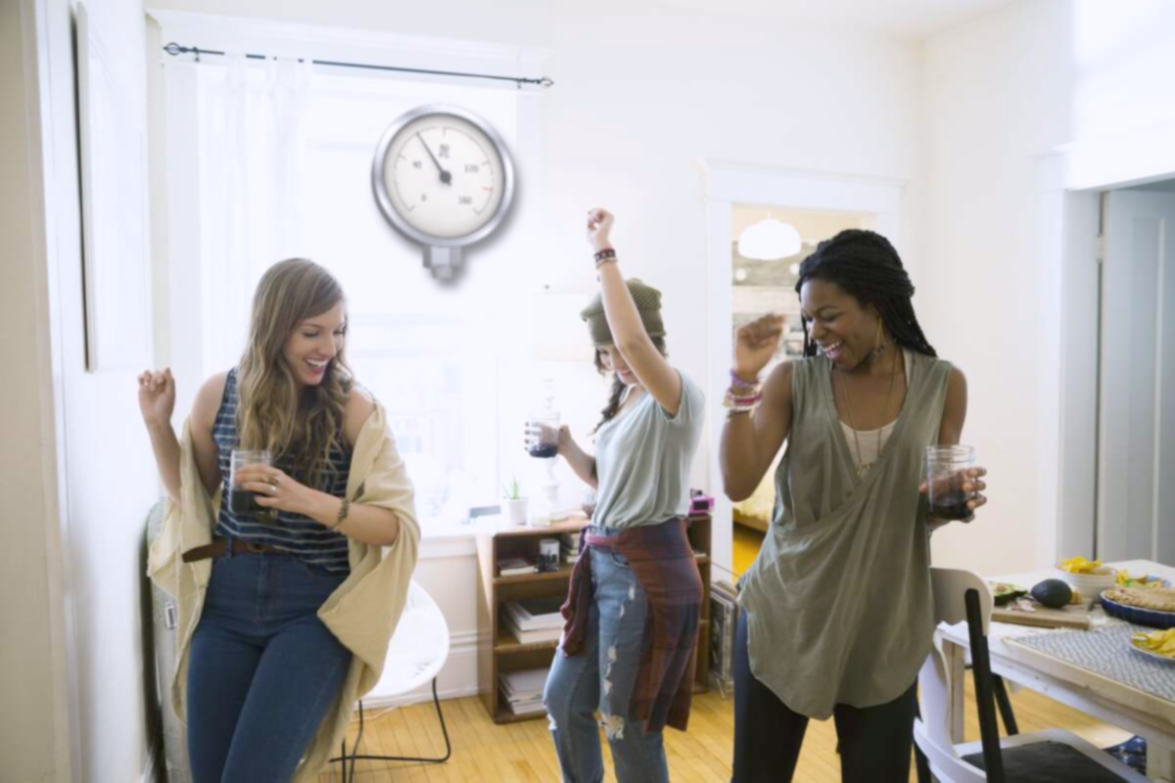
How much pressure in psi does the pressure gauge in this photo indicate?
60 psi
